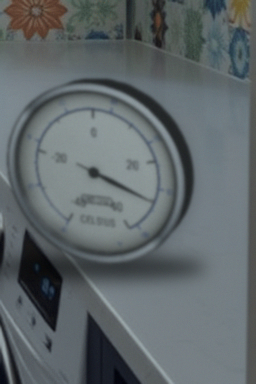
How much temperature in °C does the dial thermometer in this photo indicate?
30 °C
